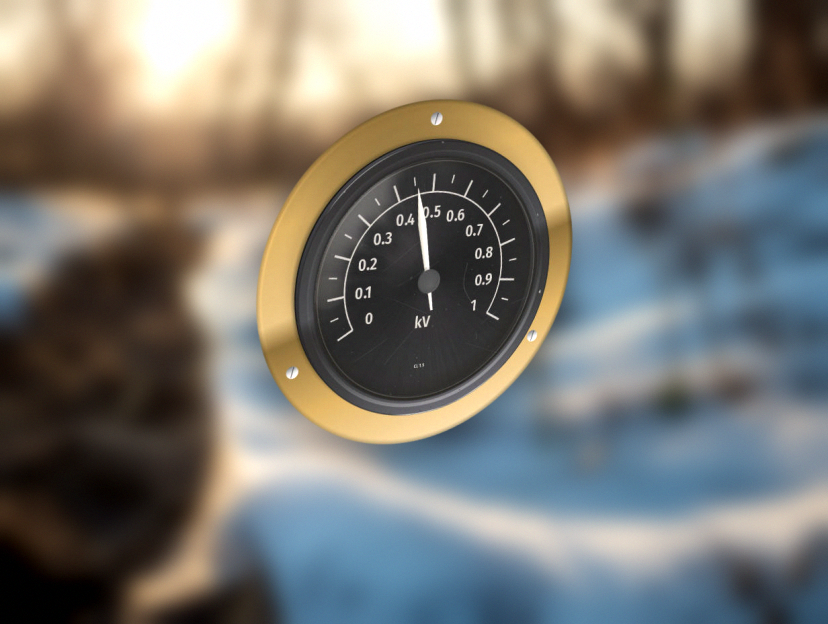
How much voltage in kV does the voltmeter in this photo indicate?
0.45 kV
